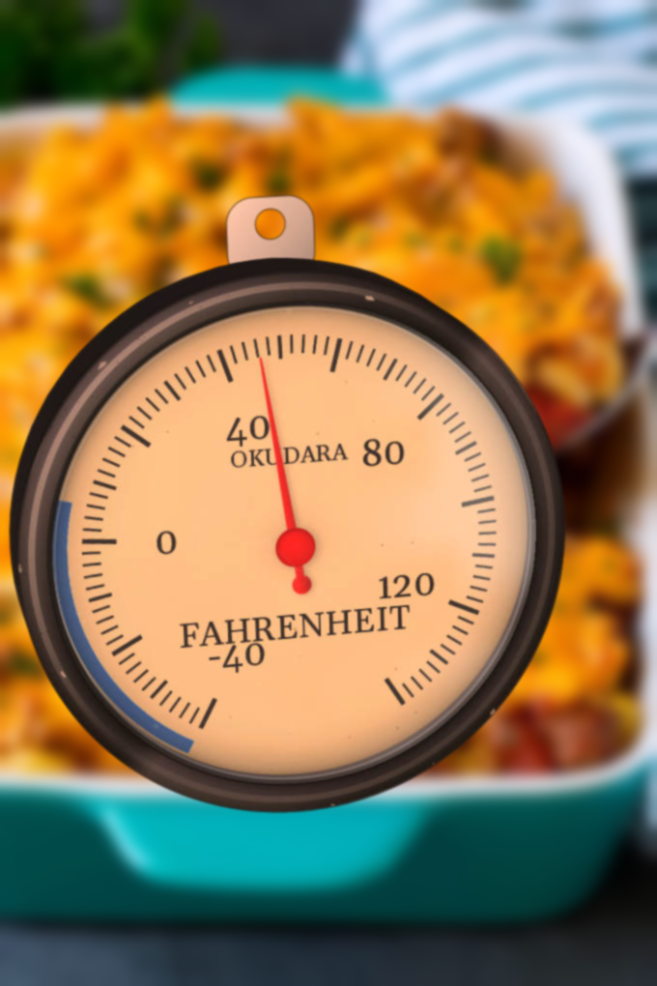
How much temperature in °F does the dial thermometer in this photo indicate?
46 °F
